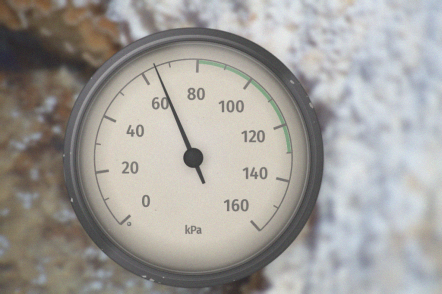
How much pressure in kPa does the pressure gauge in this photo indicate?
65 kPa
